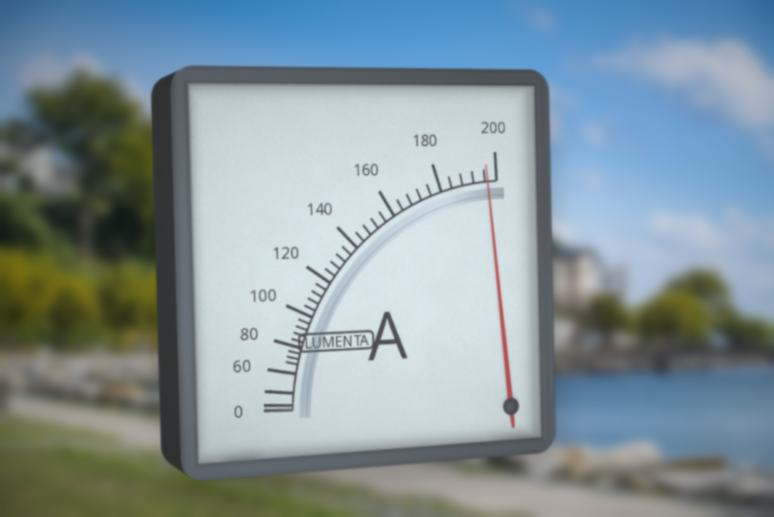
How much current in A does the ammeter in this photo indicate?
196 A
